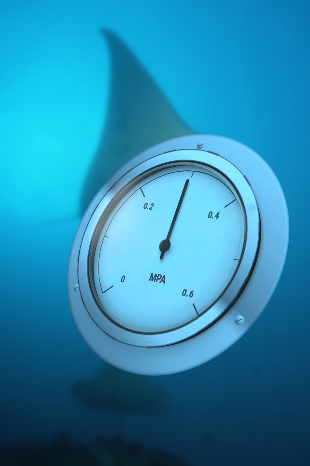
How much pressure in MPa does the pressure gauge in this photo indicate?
0.3 MPa
